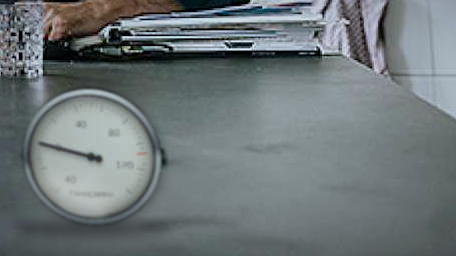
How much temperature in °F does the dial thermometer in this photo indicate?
0 °F
